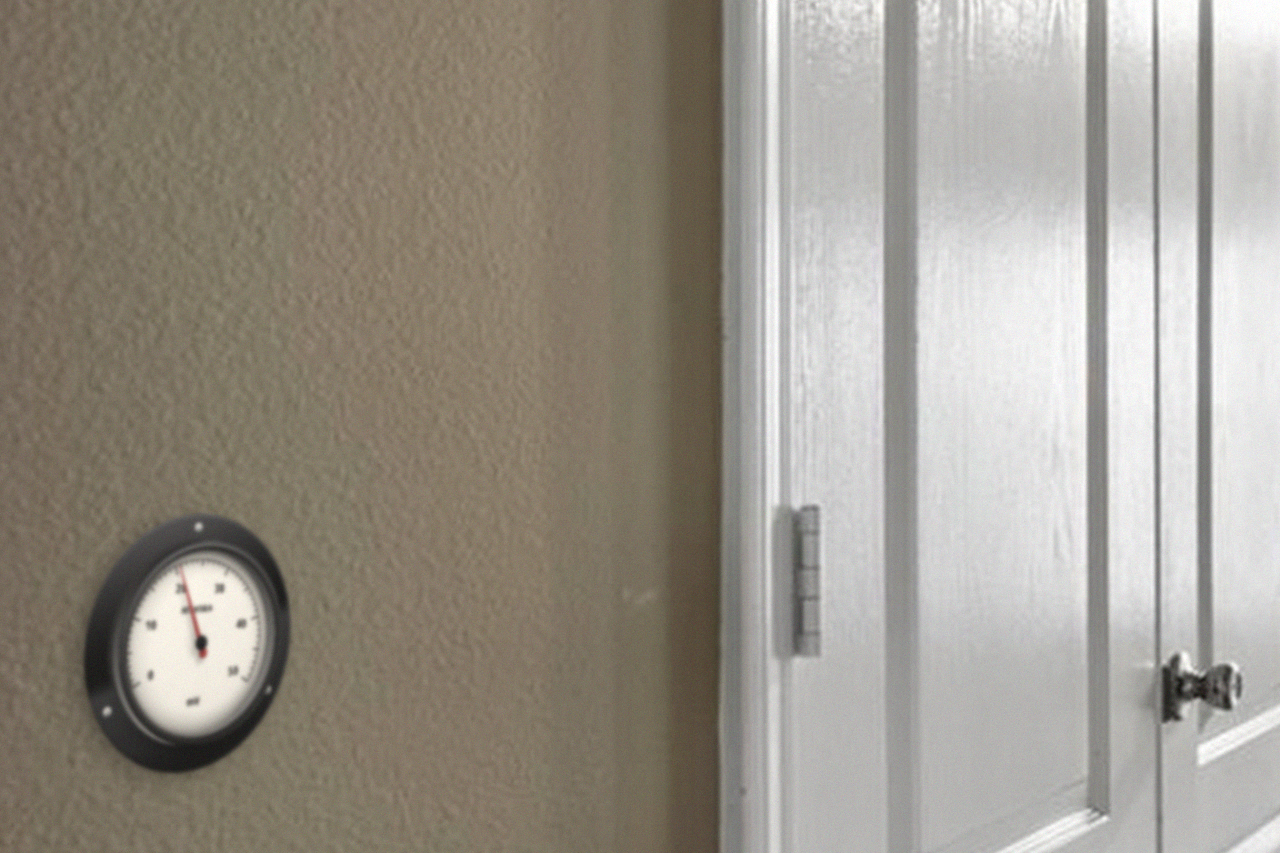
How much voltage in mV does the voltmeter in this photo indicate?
20 mV
